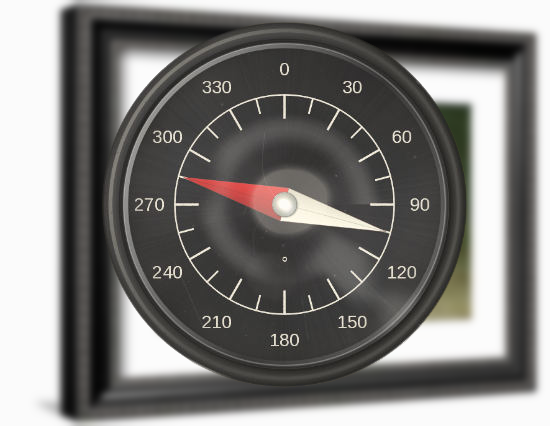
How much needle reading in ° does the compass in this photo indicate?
285 °
